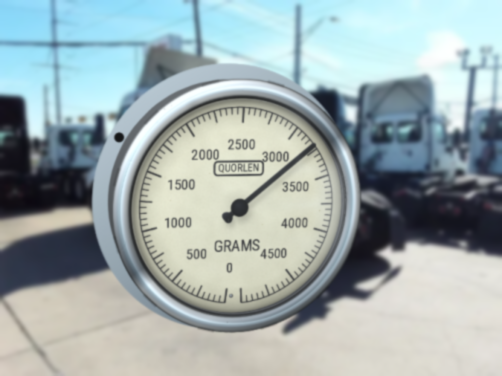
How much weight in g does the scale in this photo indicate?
3200 g
